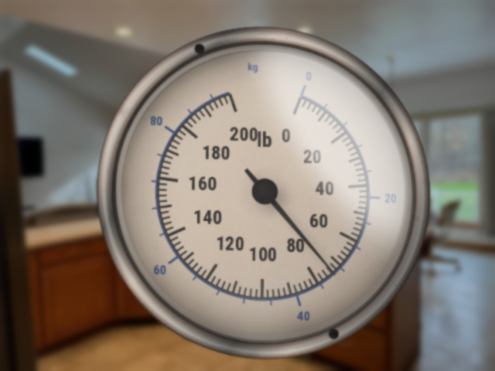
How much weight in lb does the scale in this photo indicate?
74 lb
